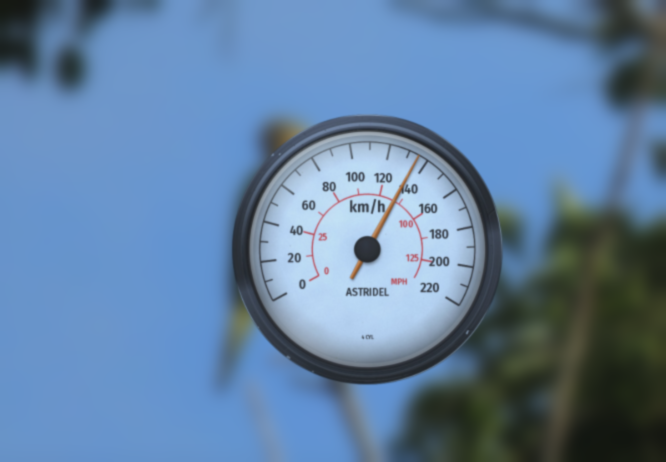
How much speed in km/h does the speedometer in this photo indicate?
135 km/h
